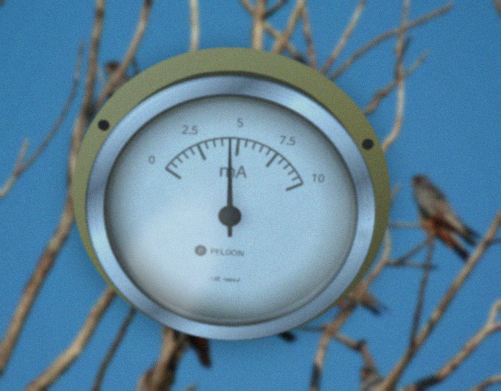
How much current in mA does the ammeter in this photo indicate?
4.5 mA
